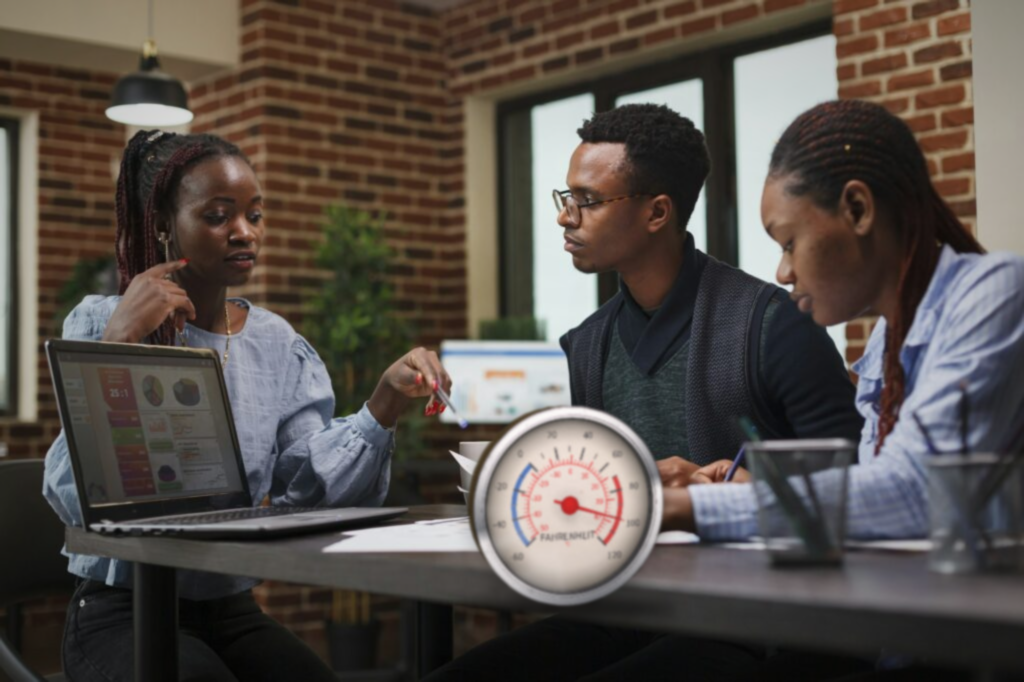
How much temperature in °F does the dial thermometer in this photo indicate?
100 °F
